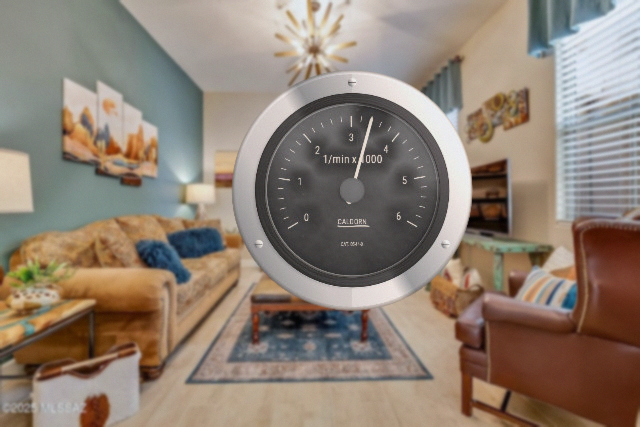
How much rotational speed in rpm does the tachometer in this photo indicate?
3400 rpm
